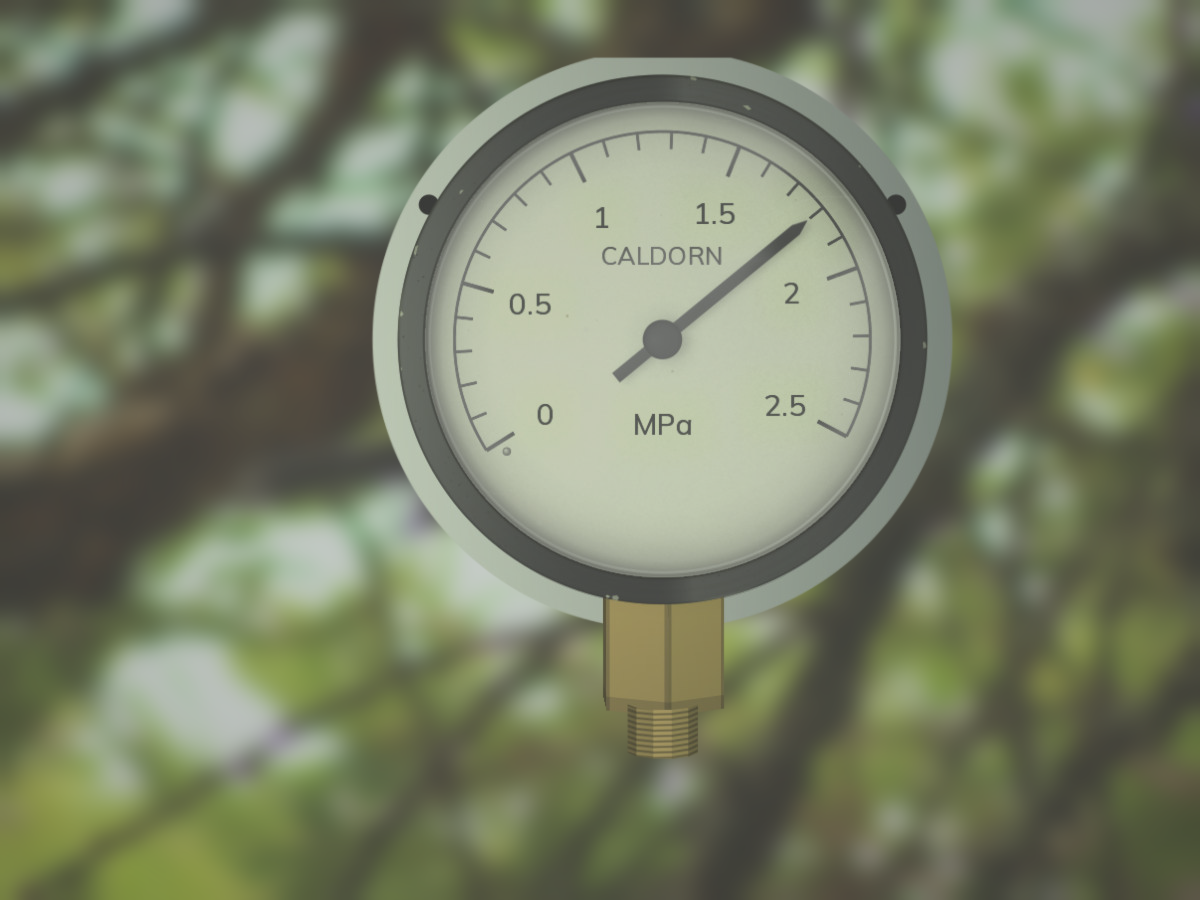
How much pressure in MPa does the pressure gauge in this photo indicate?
1.8 MPa
